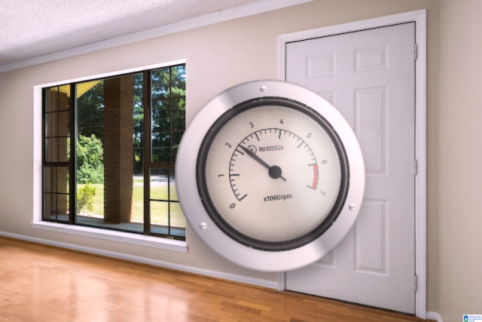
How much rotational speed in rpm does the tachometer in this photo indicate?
2200 rpm
